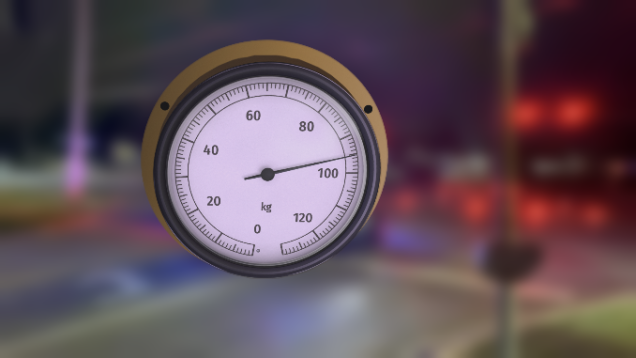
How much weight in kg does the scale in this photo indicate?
95 kg
